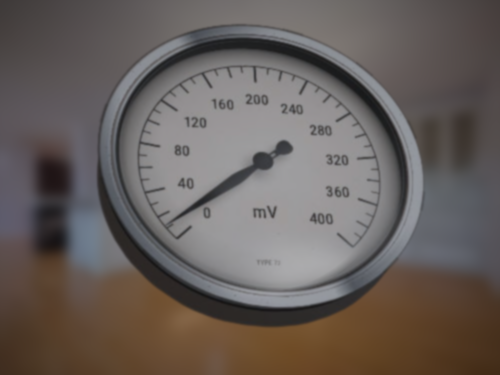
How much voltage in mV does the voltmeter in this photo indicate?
10 mV
